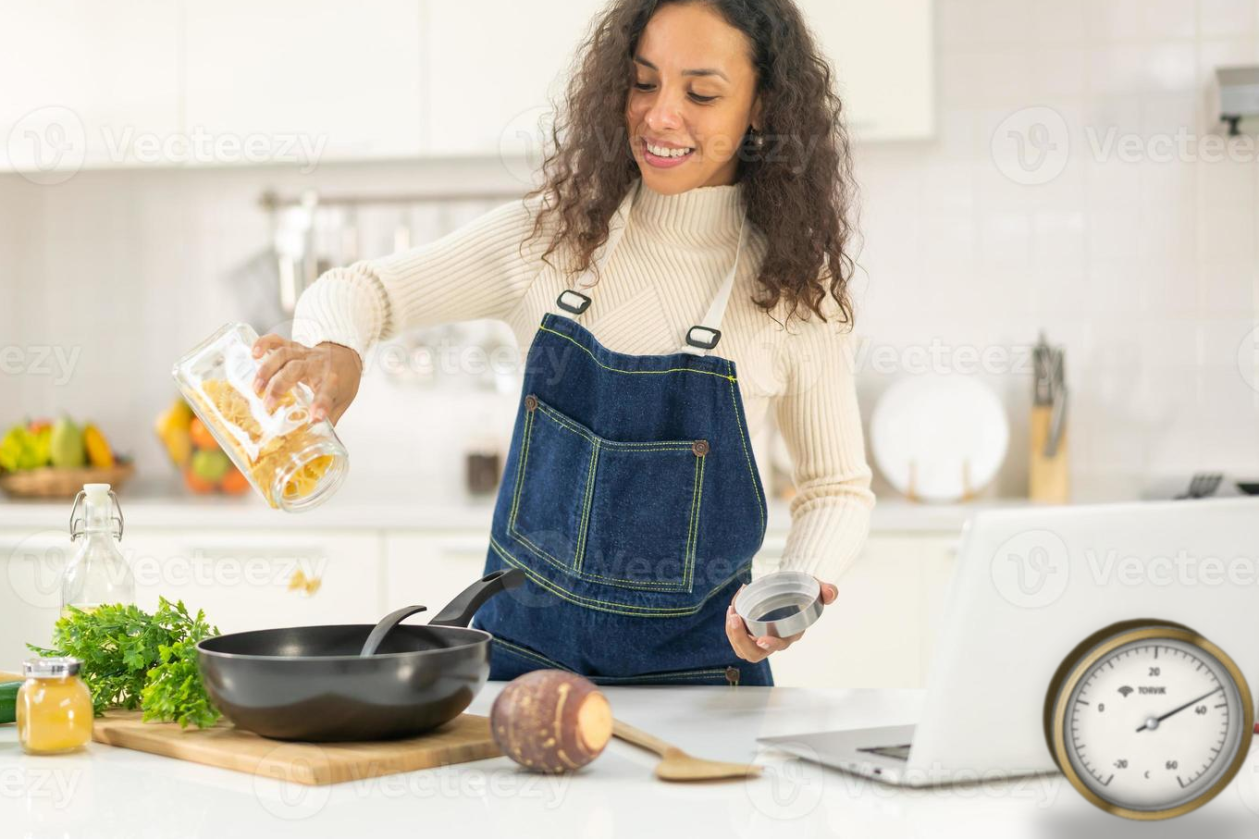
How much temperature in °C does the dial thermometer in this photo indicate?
36 °C
